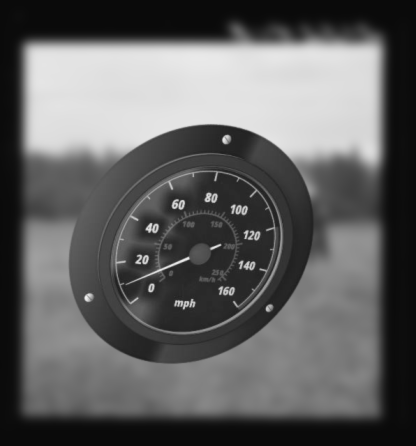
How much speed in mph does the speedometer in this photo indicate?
10 mph
